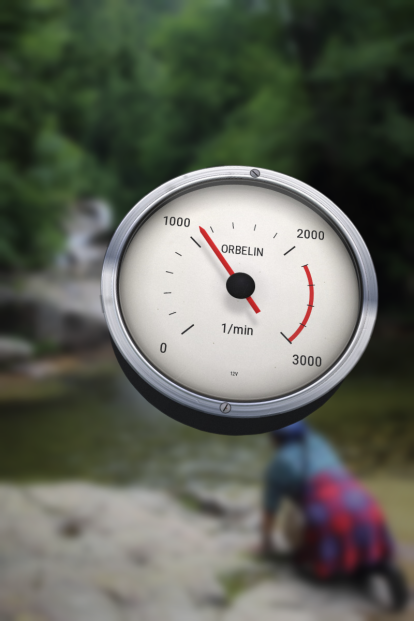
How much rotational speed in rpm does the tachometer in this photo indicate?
1100 rpm
